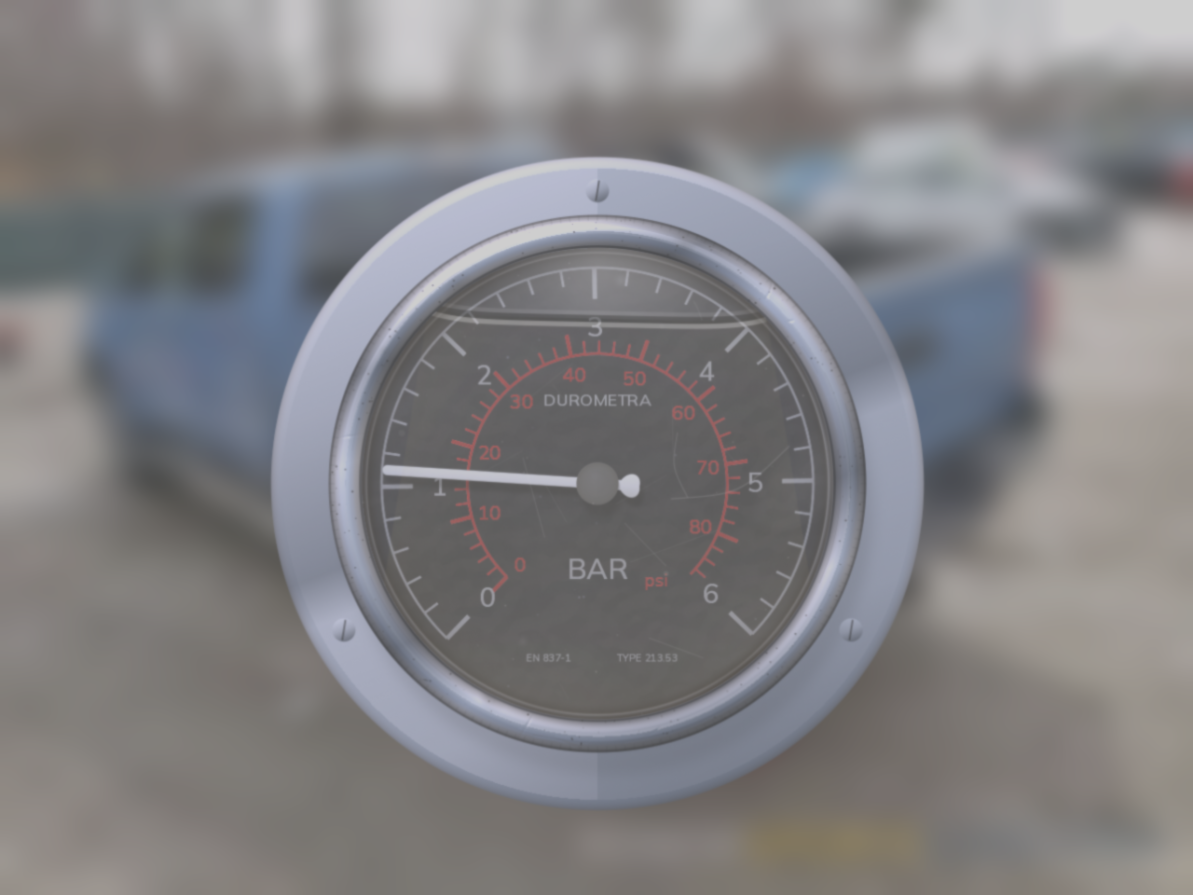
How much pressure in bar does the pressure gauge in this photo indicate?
1.1 bar
